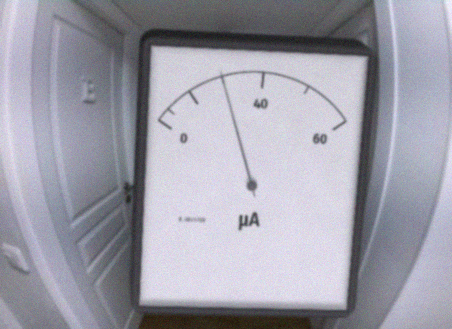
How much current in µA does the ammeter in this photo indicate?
30 µA
